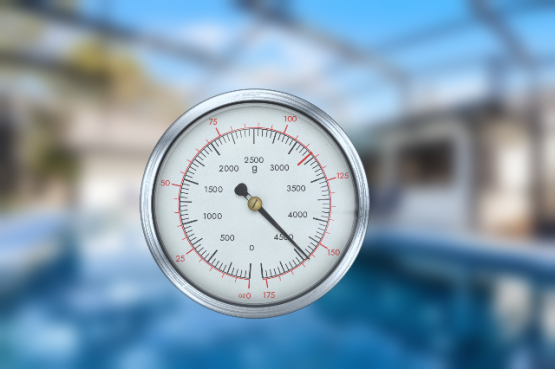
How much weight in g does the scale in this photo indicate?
4450 g
